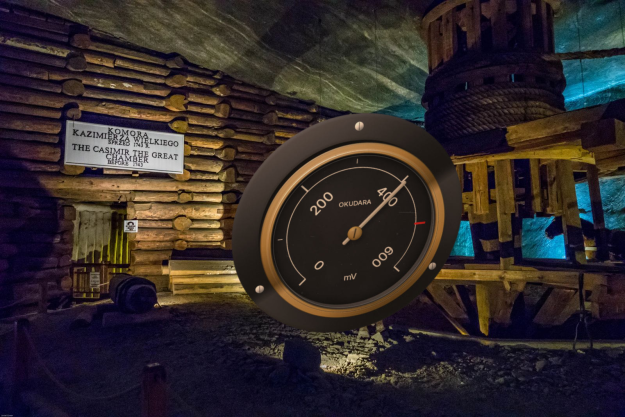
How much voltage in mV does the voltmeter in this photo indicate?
400 mV
